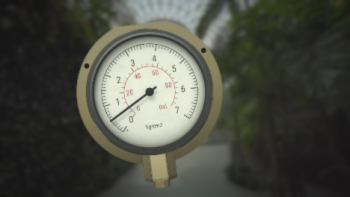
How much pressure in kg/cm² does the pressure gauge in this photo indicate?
0.5 kg/cm²
